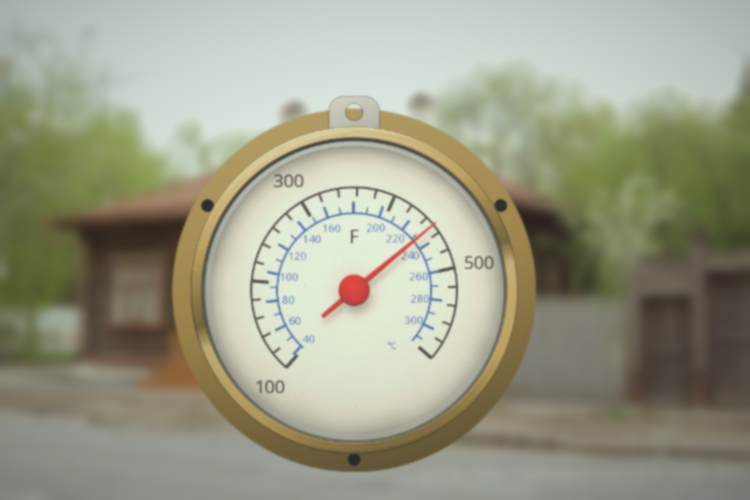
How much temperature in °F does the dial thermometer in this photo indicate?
450 °F
